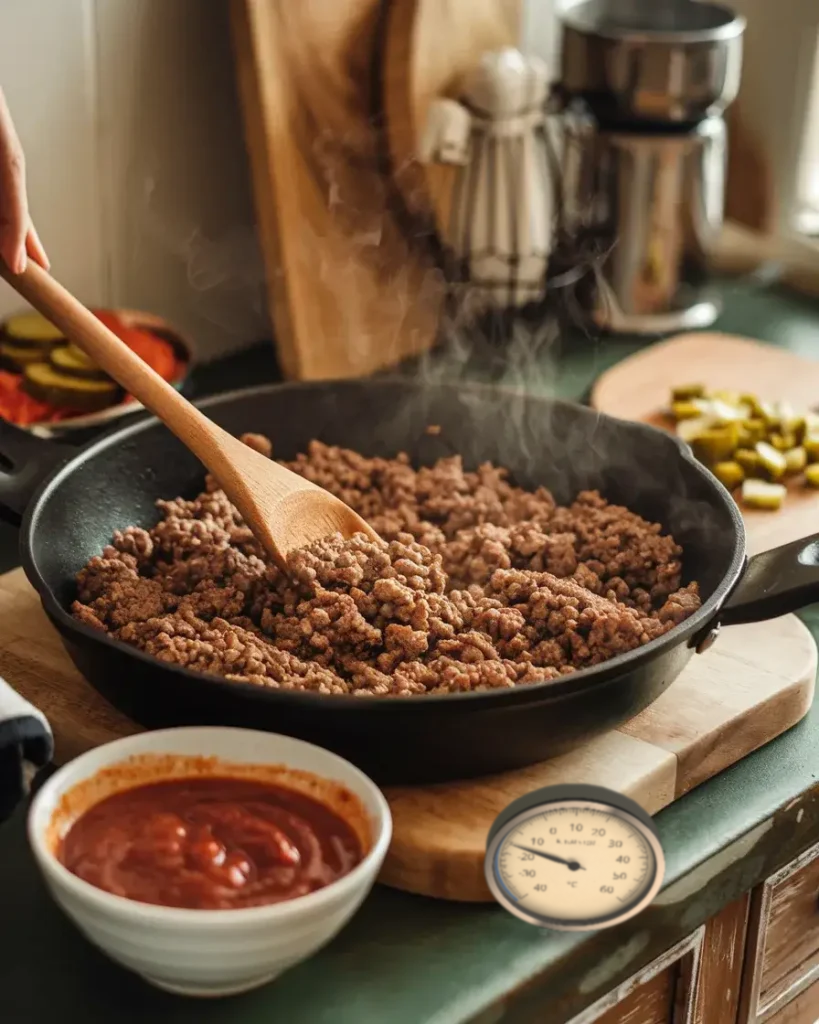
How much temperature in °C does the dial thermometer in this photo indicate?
-15 °C
